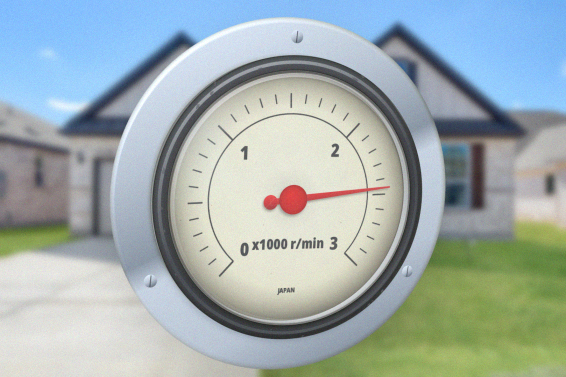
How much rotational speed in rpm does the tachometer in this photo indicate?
2450 rpm
